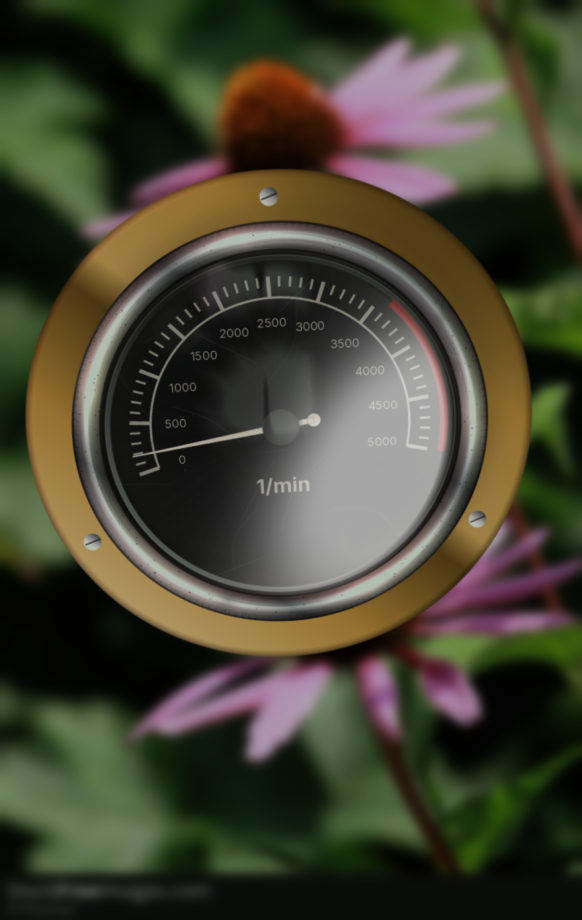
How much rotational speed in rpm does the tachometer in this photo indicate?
200 rpm
